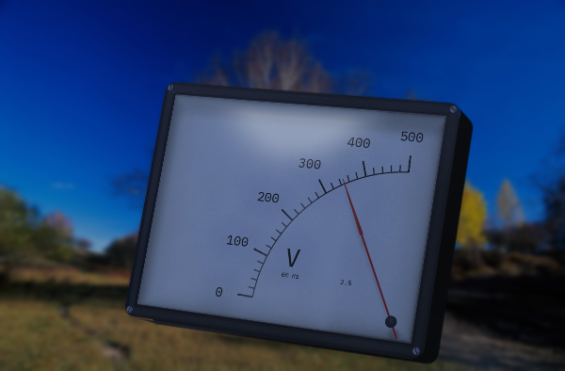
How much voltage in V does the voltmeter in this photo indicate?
350 V
